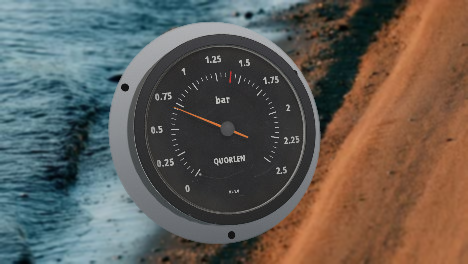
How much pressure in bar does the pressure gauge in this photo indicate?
0.7 bar
